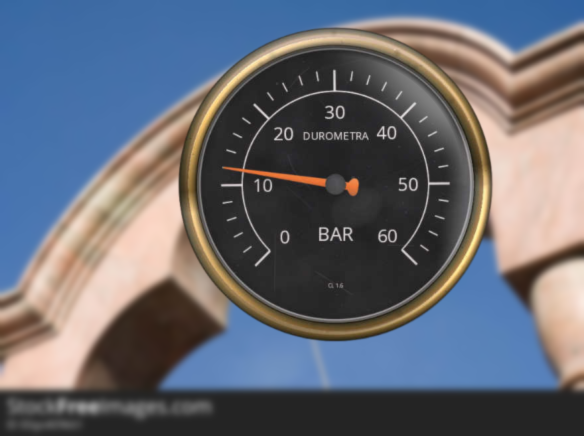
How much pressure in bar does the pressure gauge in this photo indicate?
12 bar
